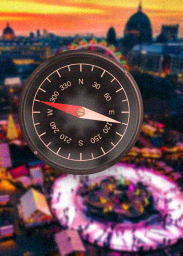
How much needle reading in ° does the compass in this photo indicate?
285 °
